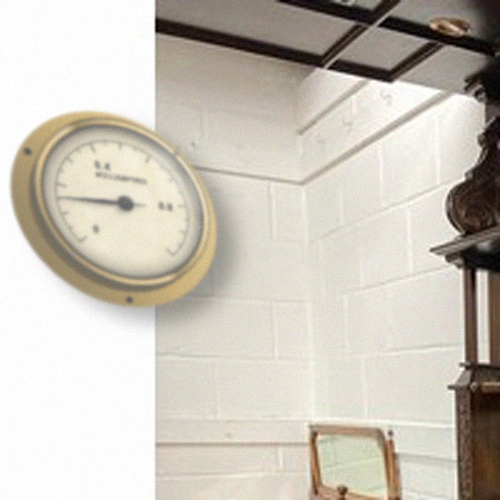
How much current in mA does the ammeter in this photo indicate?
0.15 mA
